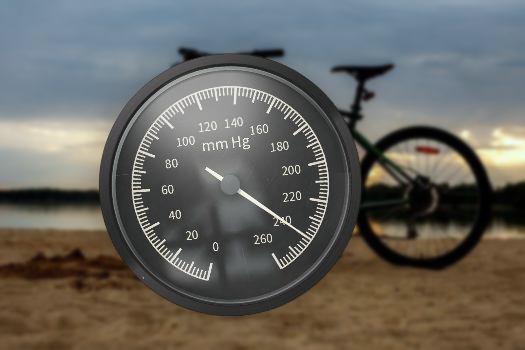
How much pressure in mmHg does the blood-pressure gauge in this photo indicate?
240 mmHg
